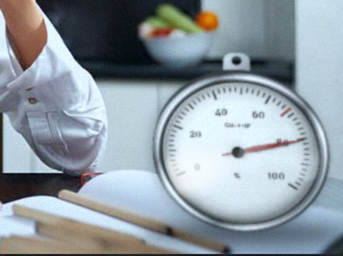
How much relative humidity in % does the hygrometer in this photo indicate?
80 %
